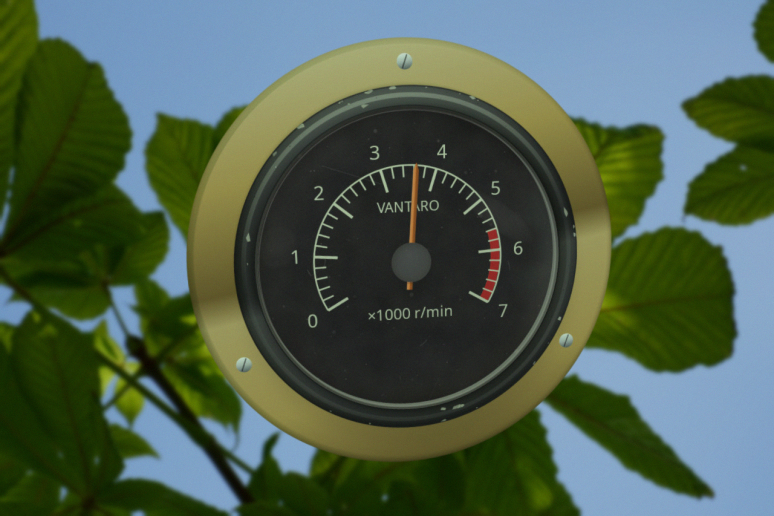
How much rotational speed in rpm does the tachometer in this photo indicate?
3600 rpm
